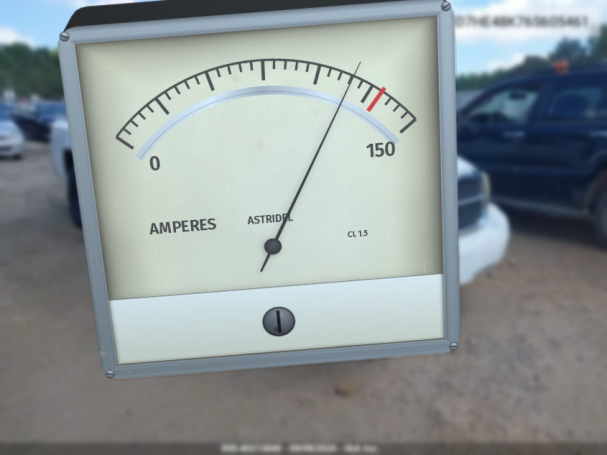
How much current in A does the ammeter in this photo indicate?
115 A
